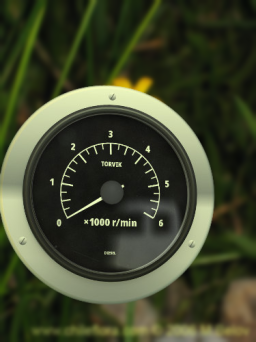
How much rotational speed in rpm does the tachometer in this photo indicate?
0 rpm
